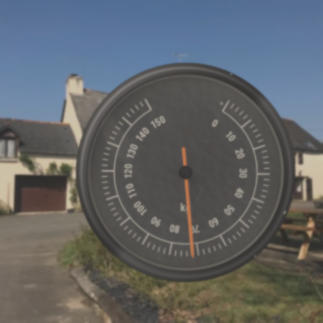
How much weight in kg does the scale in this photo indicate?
72 kg
